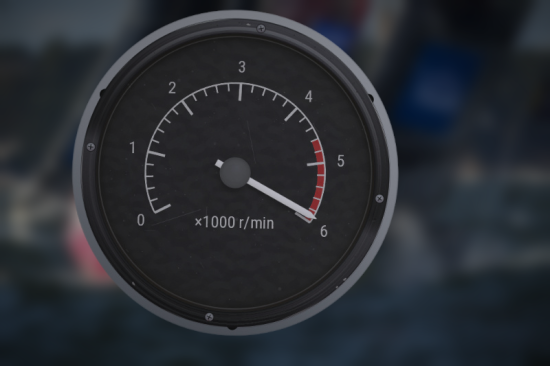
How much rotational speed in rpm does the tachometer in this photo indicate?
5900 rpm
